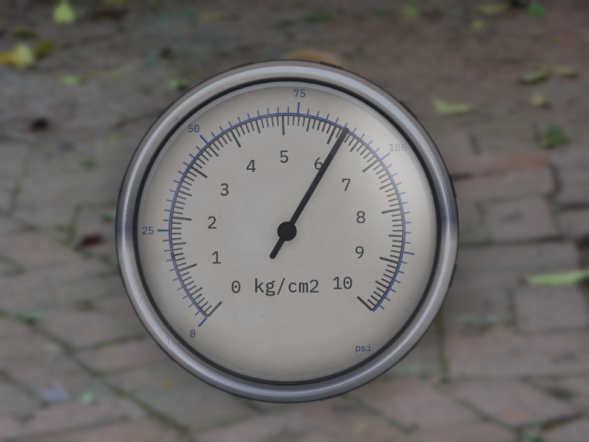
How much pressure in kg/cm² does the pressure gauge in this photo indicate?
6.2 kg/cm²
